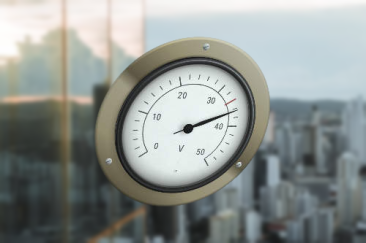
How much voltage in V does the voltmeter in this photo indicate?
36 V
